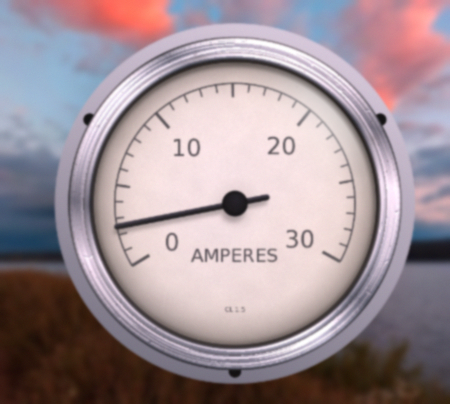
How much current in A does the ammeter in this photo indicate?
2.5 A
